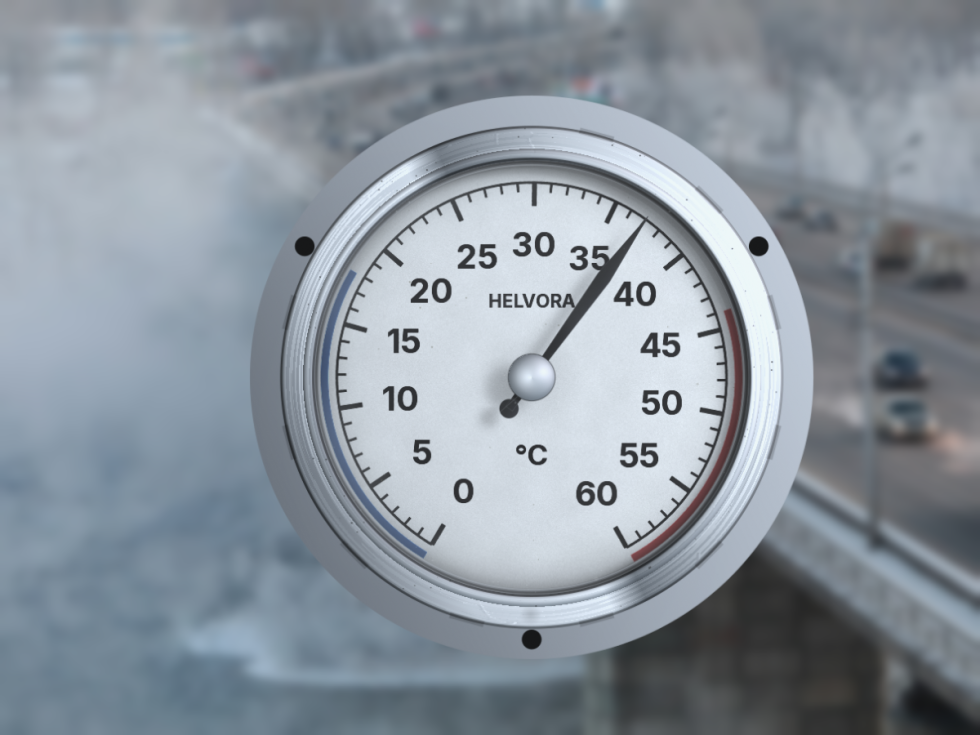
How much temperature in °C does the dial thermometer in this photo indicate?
37 °C
